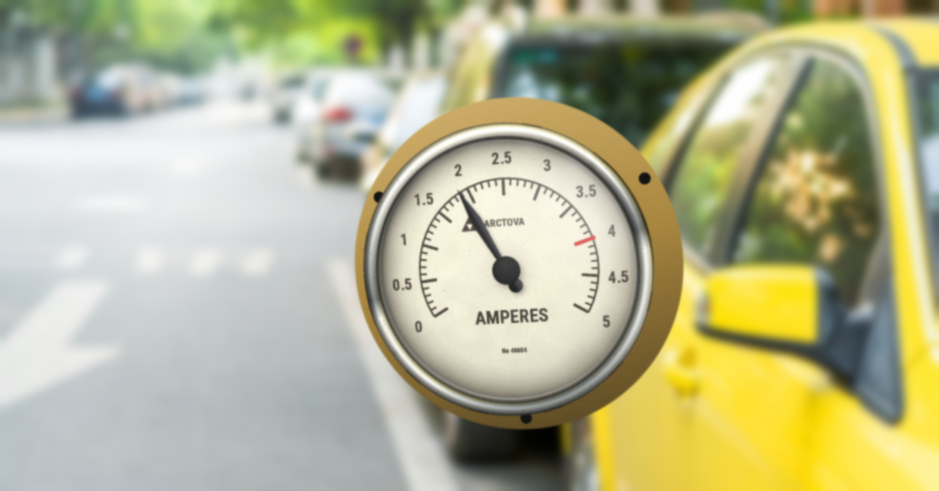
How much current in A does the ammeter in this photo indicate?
1.9 A
